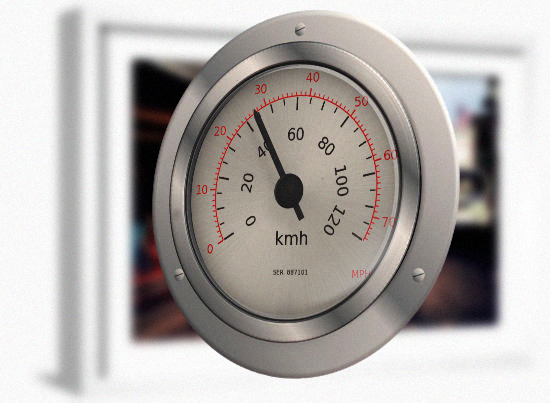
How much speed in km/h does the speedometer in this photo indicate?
45 km/h
